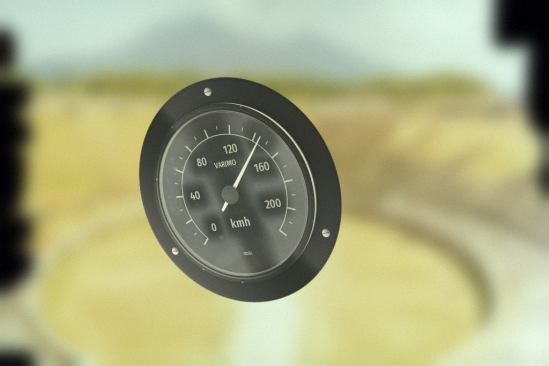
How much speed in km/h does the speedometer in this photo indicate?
145 km/h
